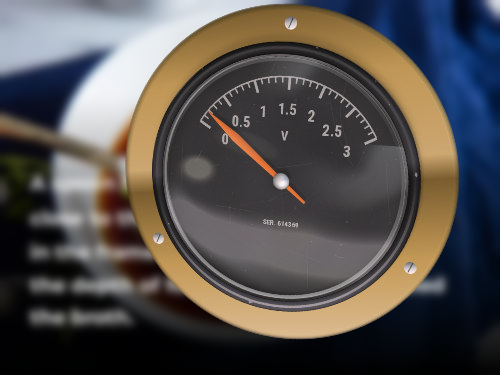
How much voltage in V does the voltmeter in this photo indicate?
0.2 V
